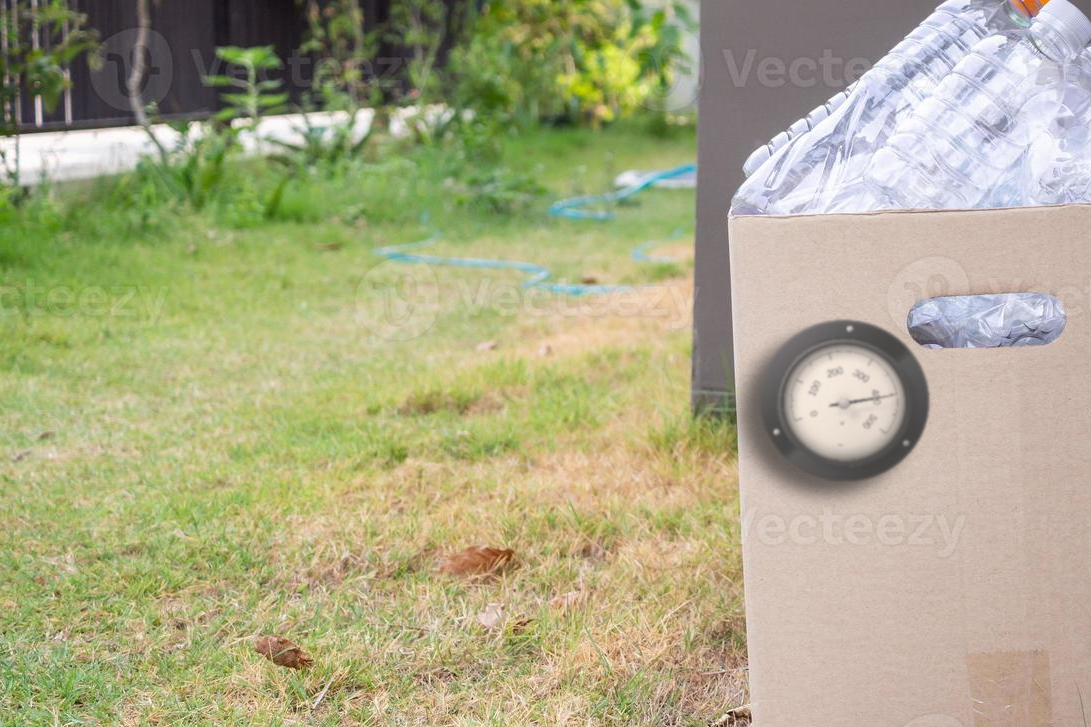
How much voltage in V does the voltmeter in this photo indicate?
400 V
